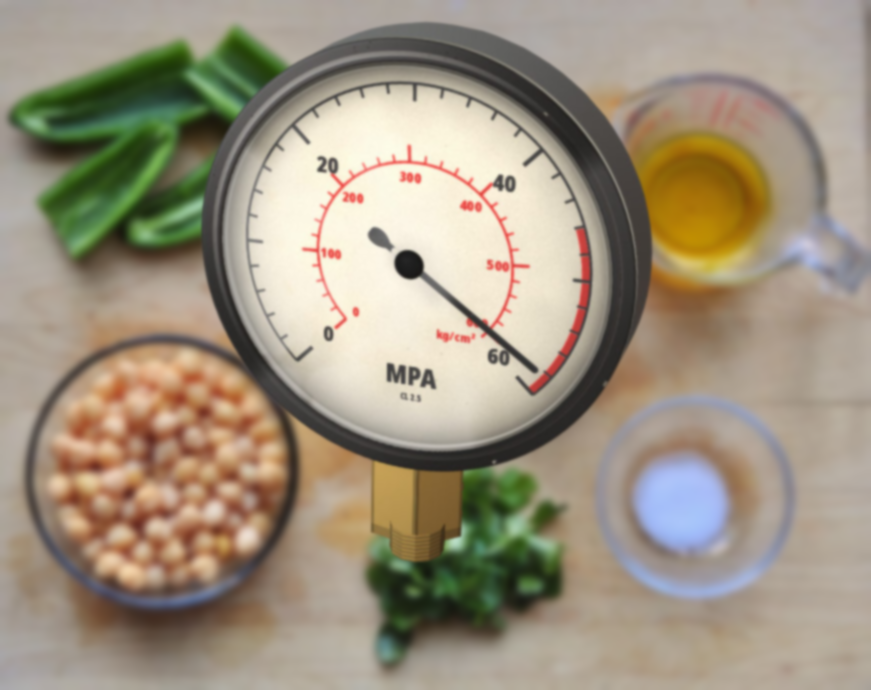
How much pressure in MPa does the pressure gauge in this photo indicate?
58 MPa
